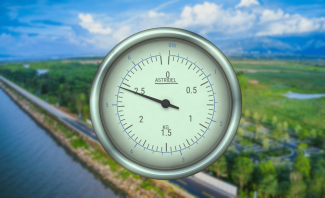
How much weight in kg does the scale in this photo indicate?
2.45 kg
